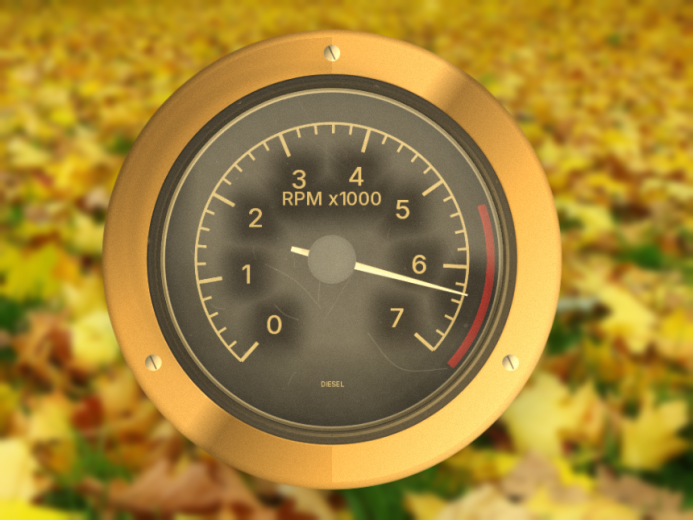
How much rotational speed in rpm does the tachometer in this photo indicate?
6300 rpm
